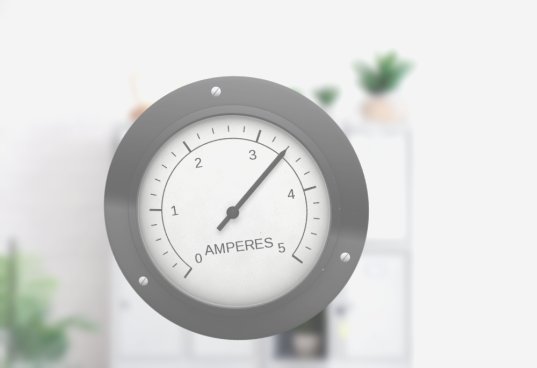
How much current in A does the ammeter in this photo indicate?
3.4 A
